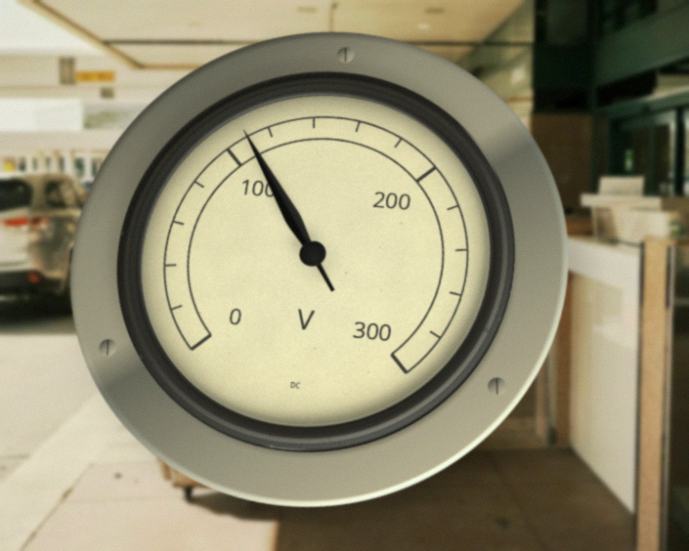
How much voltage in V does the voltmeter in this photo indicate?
110 V
